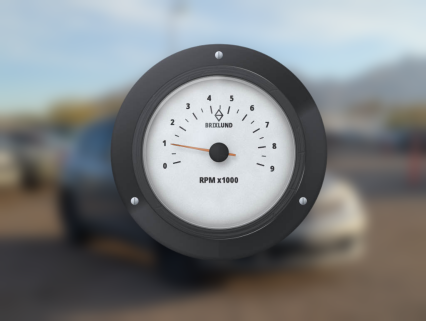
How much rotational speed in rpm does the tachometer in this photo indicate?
1000 rpm
